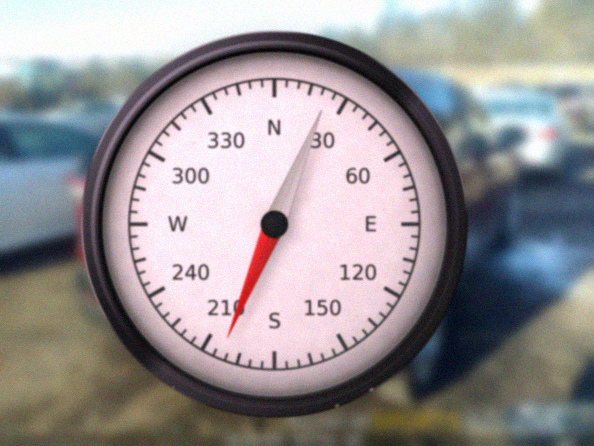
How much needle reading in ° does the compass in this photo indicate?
202.5 °
